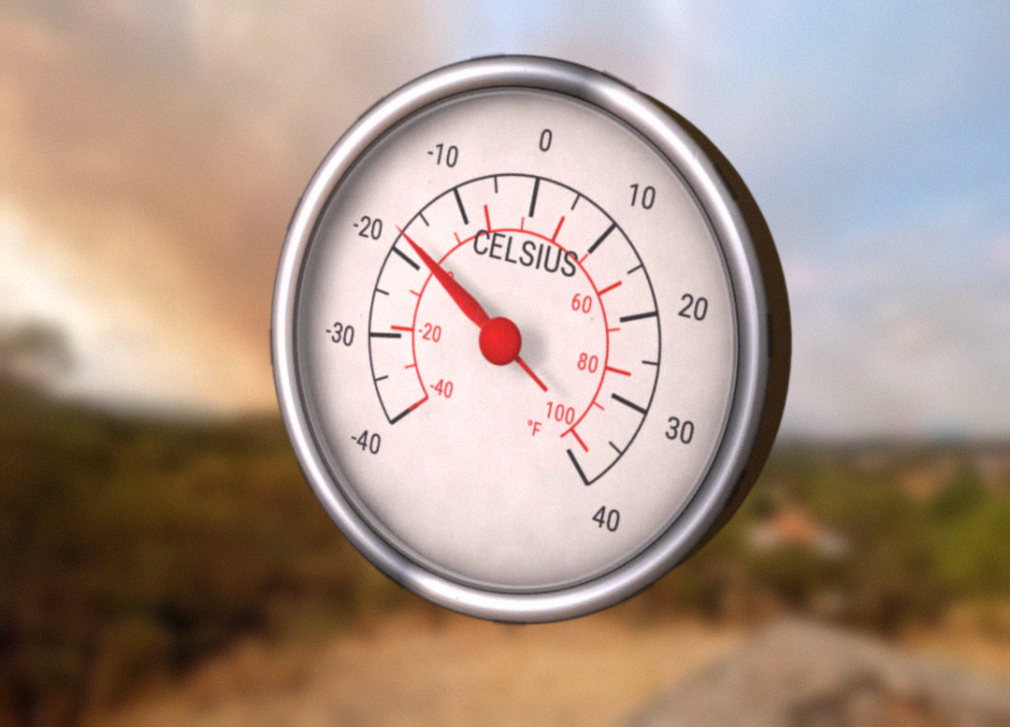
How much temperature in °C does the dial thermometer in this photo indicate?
-17.5 °C
